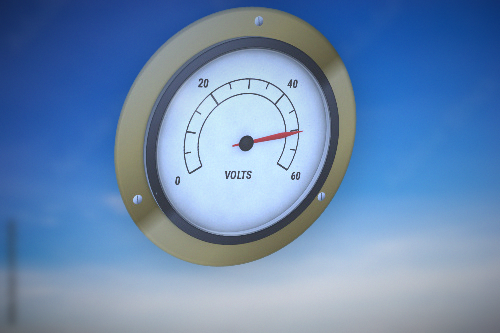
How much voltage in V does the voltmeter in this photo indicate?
50 V
